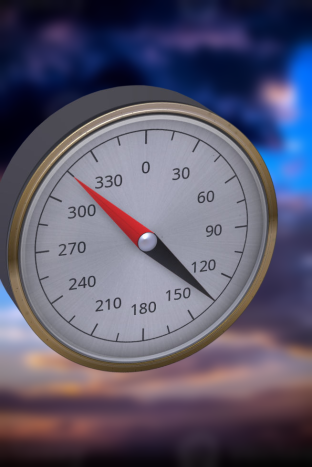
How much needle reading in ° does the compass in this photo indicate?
315 °
